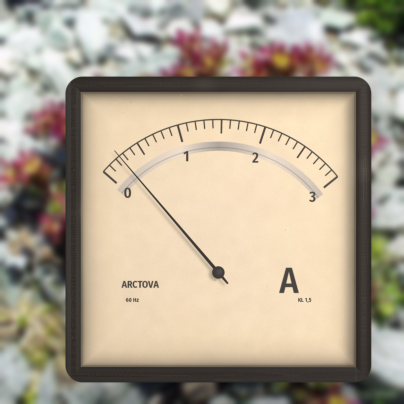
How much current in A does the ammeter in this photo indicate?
0.25 A
